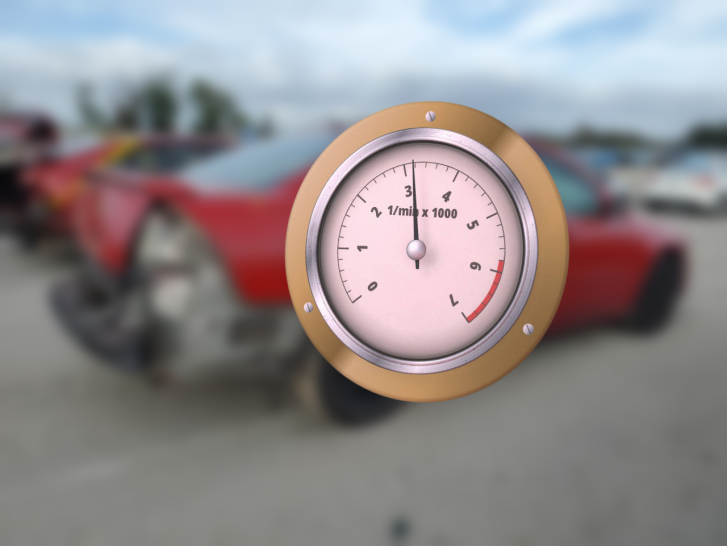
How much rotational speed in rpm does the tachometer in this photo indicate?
3200 rpm
